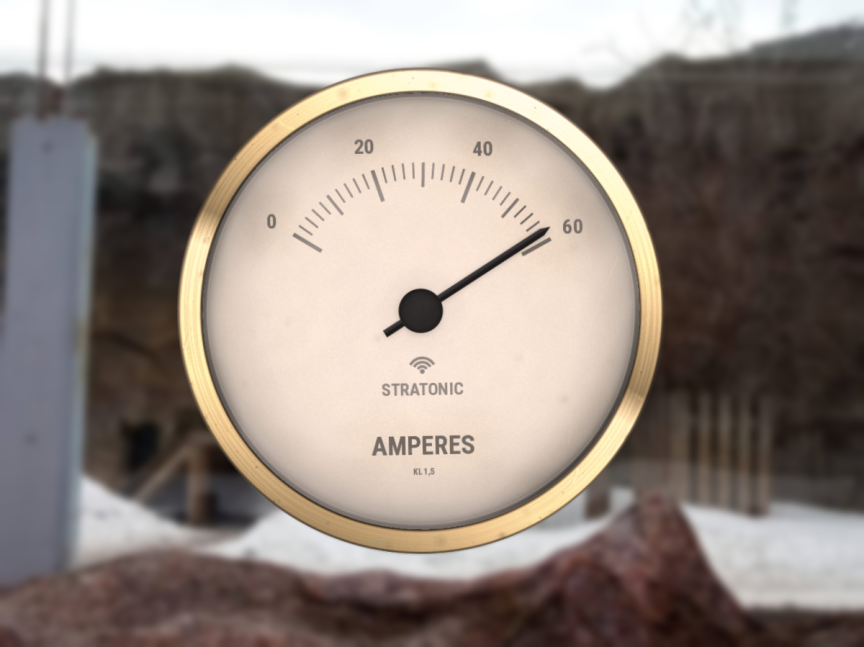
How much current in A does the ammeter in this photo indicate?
58 A
